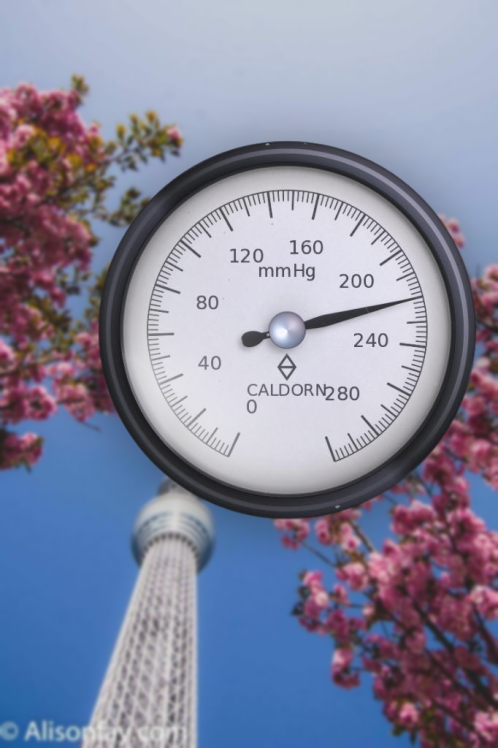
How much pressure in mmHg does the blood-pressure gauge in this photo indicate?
220 mmHg
